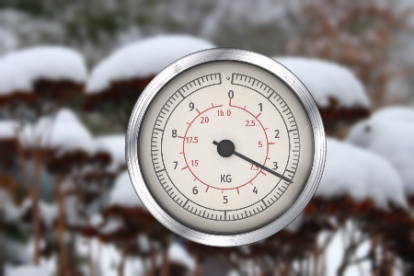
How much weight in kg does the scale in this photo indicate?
3.2 kg
